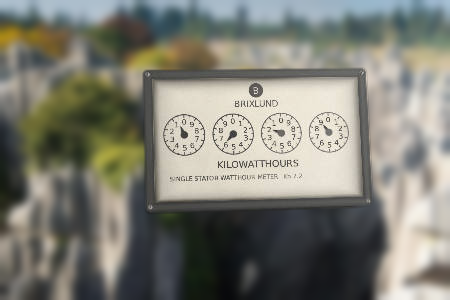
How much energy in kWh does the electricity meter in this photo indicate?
619 kWh
